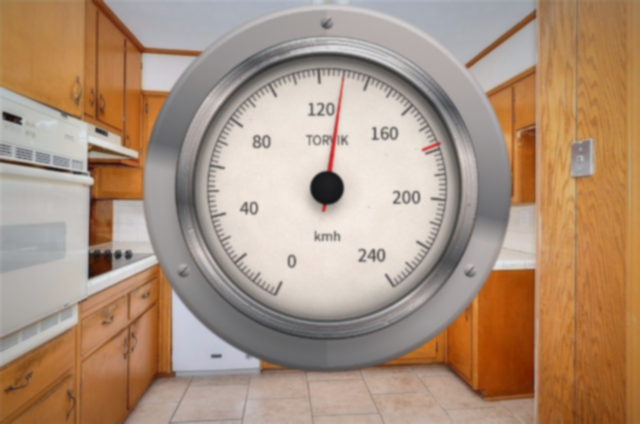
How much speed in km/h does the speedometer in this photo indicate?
130 km/h
